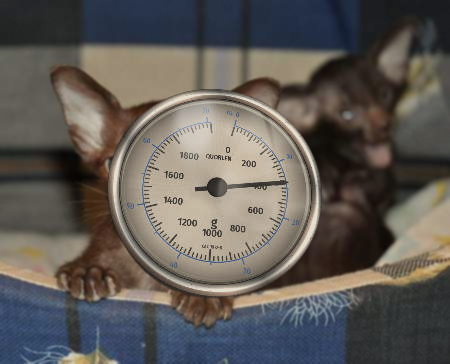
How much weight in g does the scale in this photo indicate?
400 g
